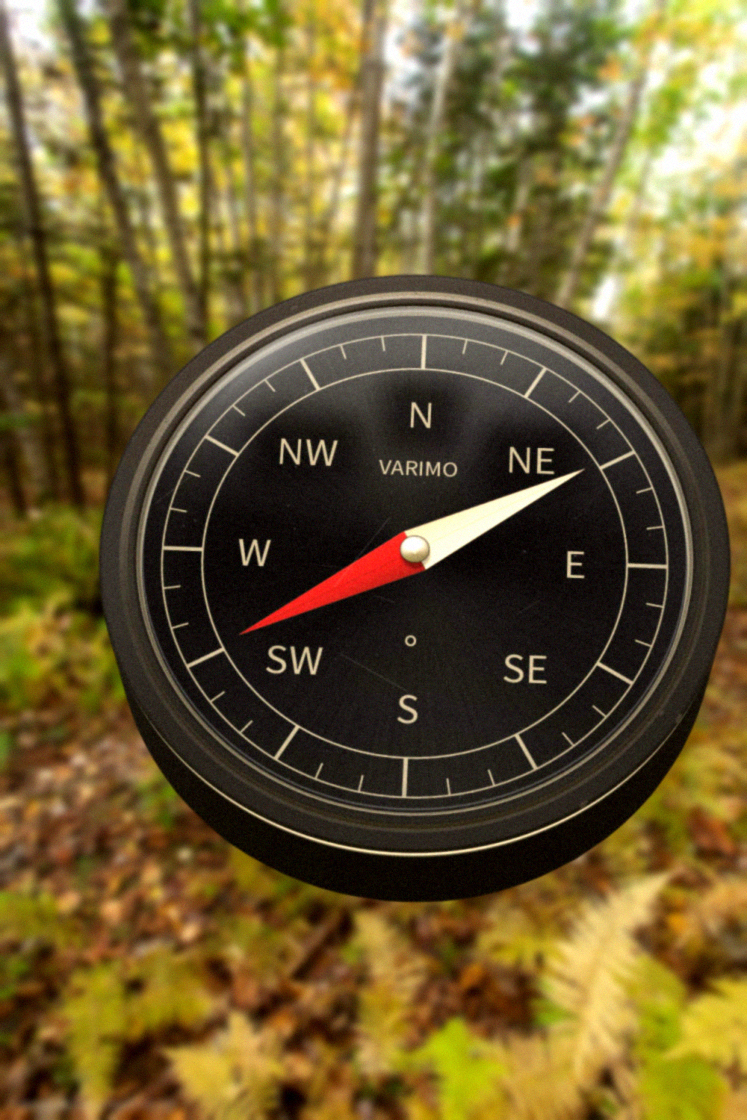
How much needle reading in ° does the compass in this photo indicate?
240 °
